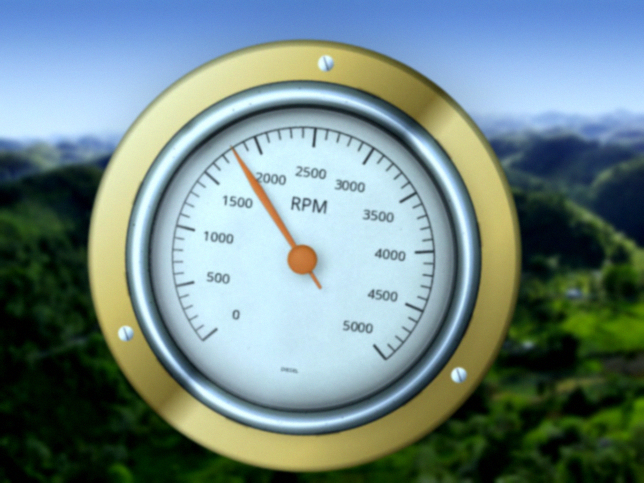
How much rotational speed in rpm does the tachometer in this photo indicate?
1800 rpm
